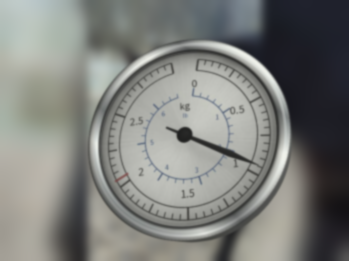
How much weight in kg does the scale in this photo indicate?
0.95 kg
